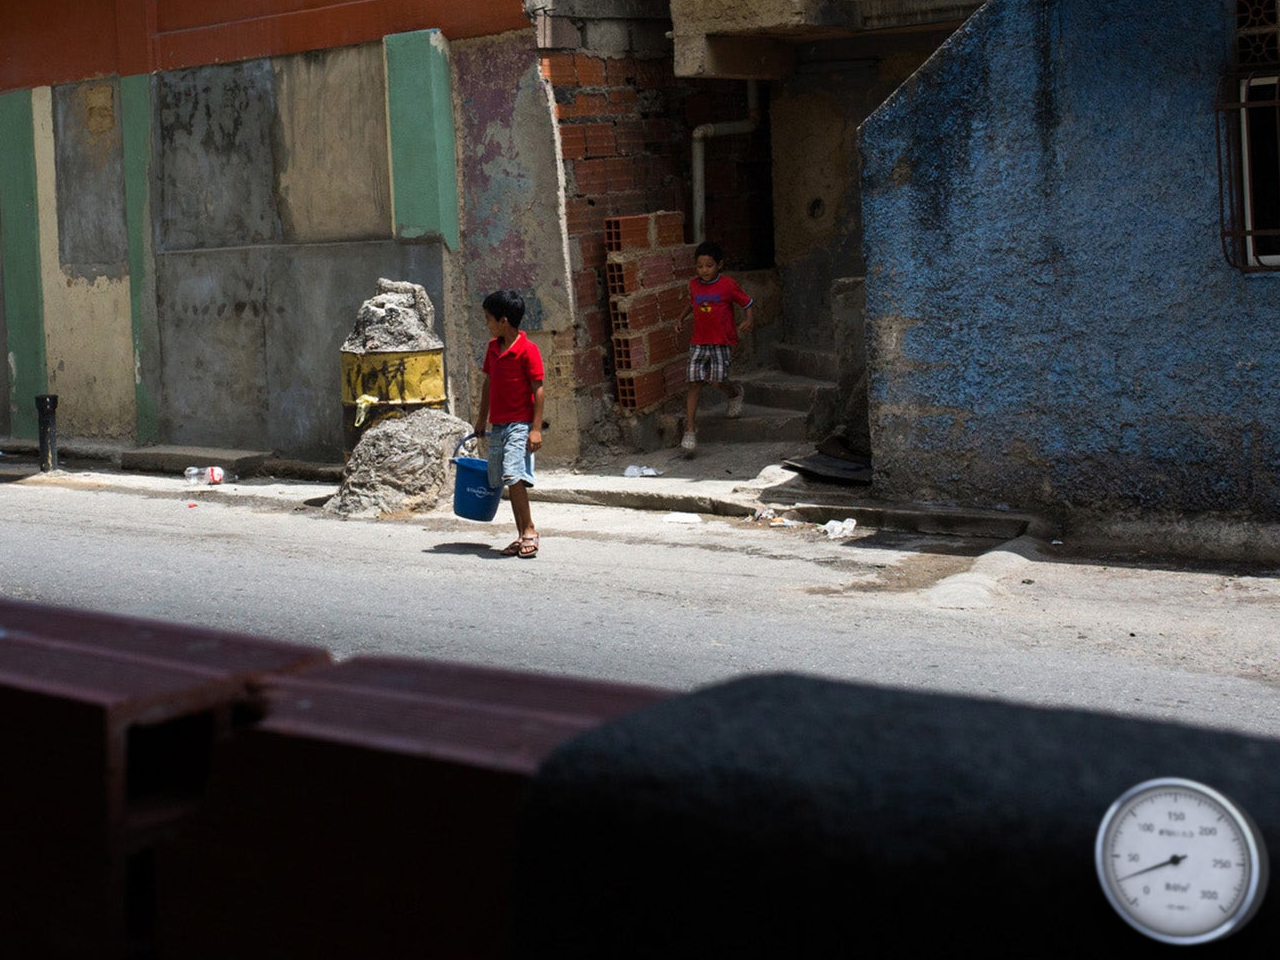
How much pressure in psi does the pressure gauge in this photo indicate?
25 psi
